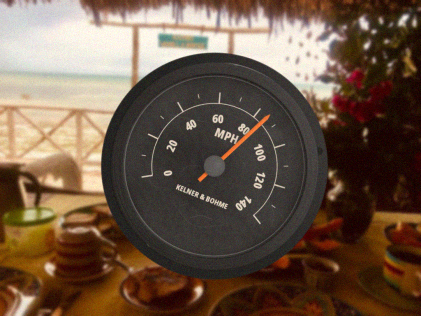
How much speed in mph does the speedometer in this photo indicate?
85 mph
